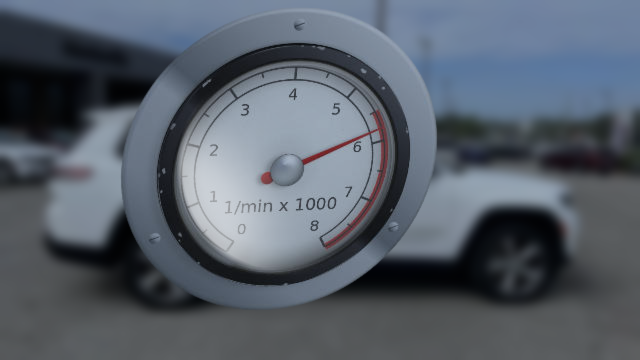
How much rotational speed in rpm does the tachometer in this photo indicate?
5750 rpm
